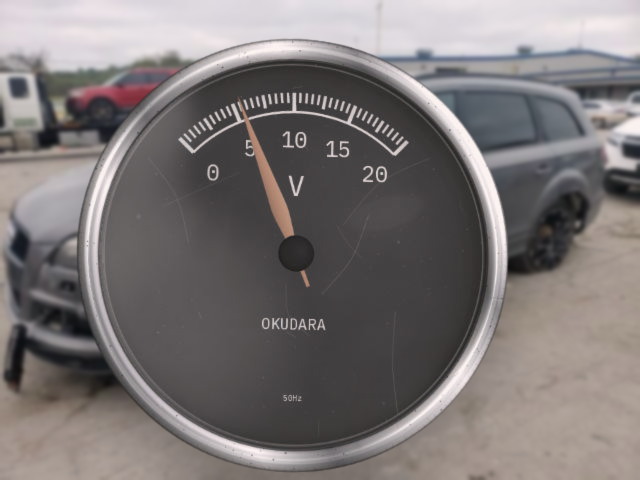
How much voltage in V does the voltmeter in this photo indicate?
5.5 V
